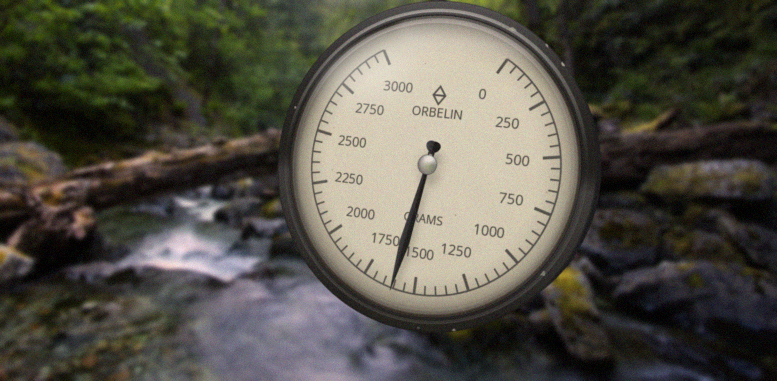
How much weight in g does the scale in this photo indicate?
1600 g
